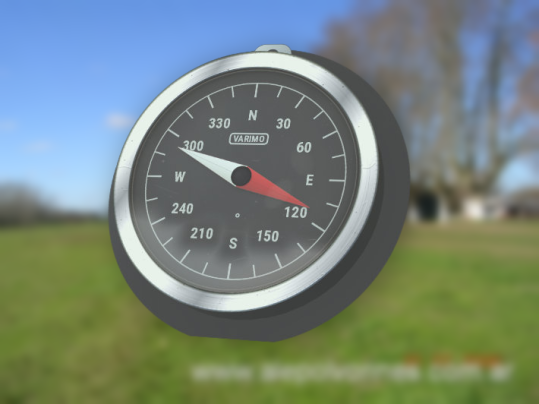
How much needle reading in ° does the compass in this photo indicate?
112.5 °
